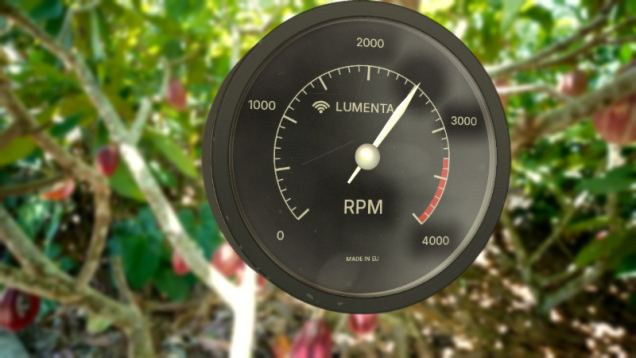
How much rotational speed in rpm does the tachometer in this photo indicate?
2500 rpm
